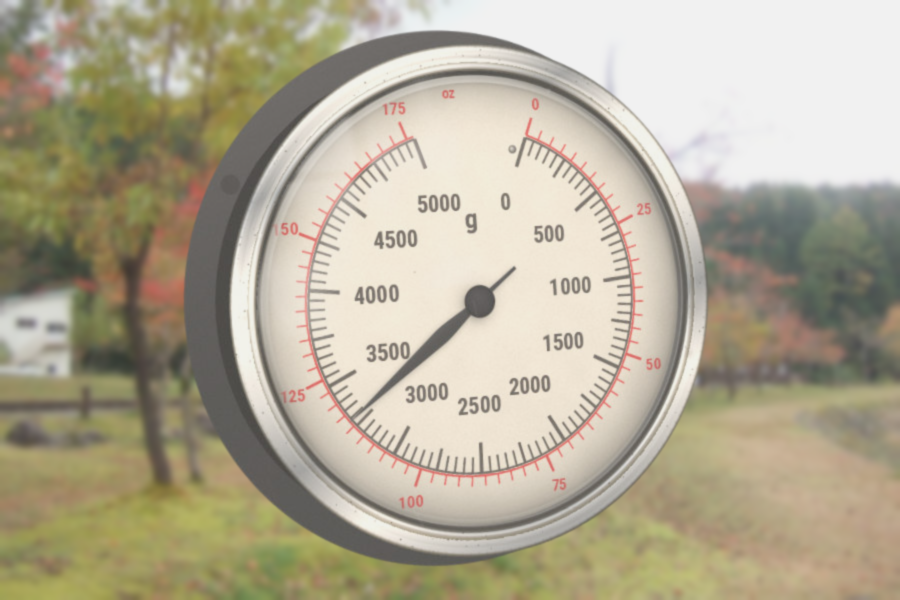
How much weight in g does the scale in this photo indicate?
3300 g
